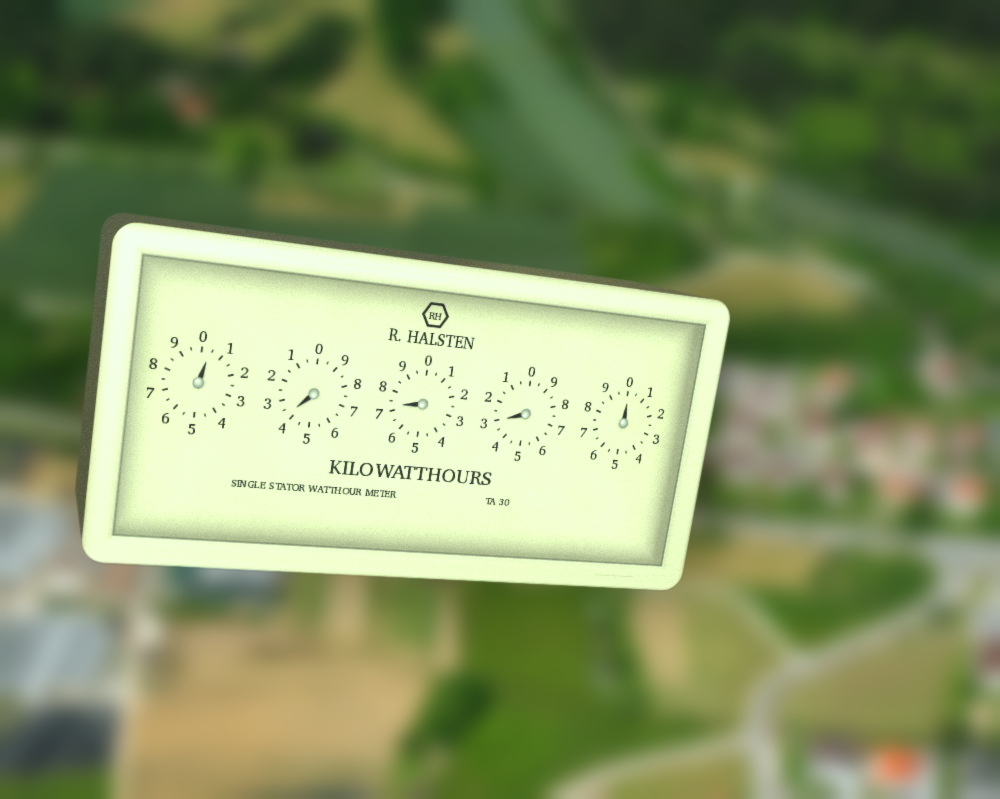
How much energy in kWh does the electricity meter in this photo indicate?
3730 kWh
